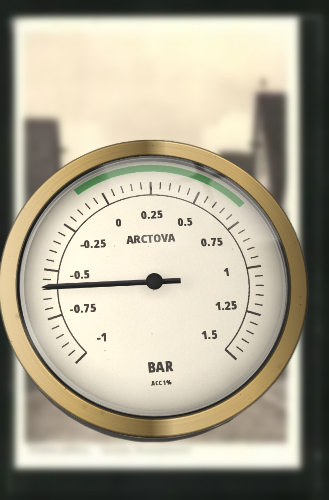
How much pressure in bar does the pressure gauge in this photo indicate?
-0.6 bar
